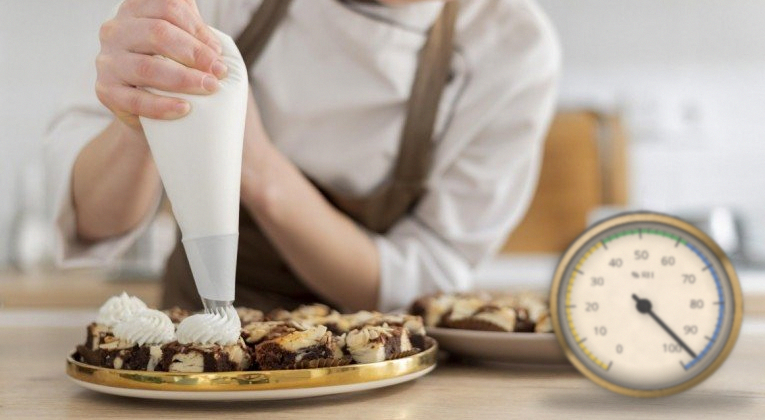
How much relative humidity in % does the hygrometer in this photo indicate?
96 %
